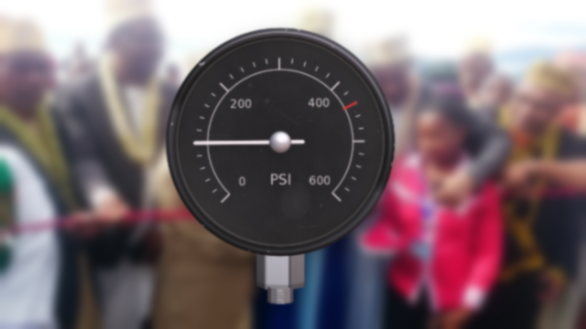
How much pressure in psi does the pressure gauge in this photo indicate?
100 psi
